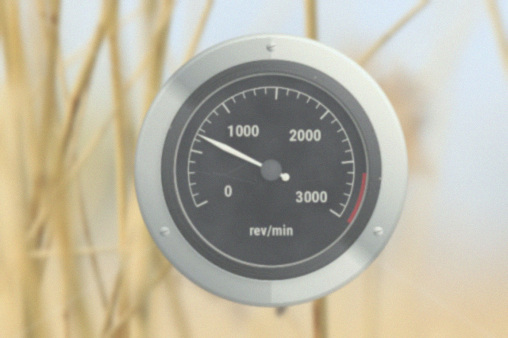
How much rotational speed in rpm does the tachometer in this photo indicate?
650 rpm
